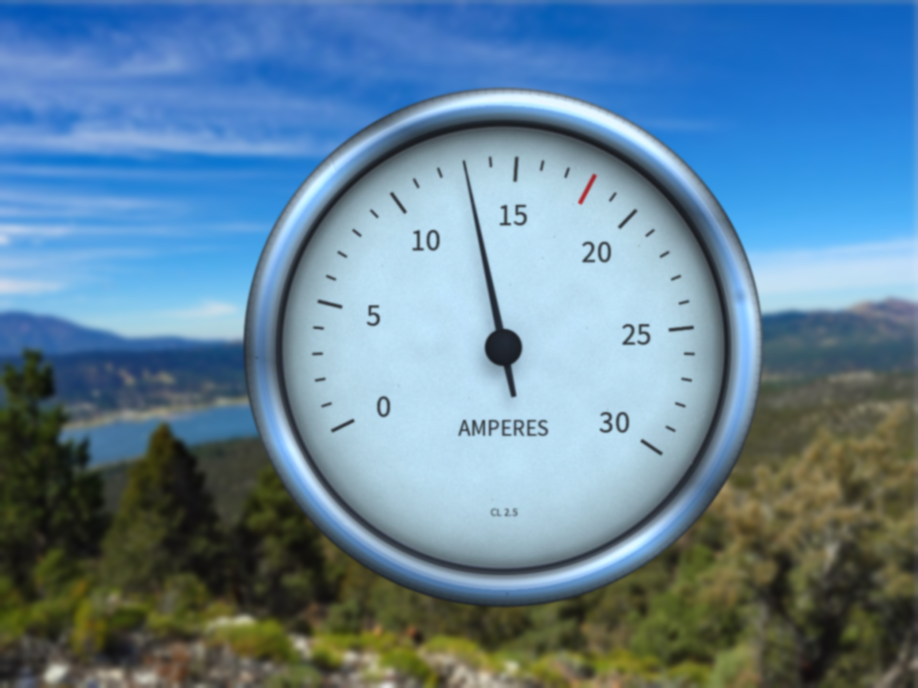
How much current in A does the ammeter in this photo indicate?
13 A
